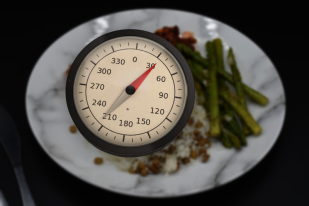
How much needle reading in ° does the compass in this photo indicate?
35 °
